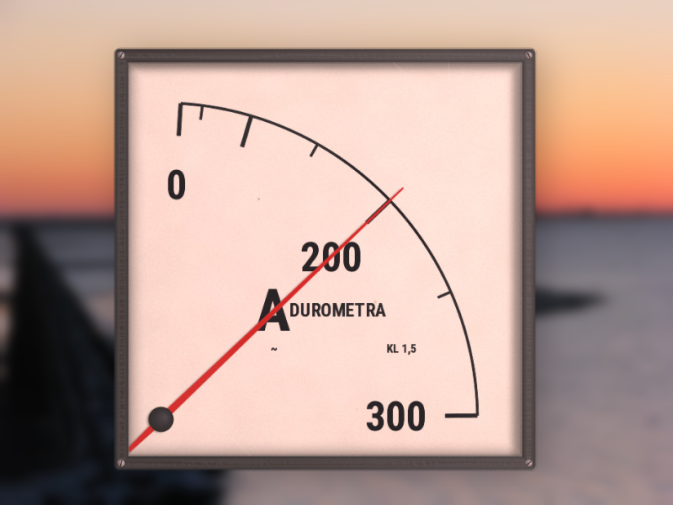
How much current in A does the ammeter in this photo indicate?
200 A
